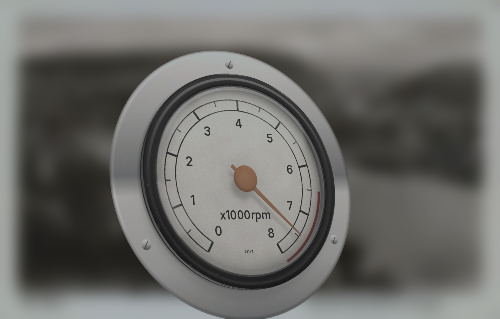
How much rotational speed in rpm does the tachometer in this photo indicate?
7500 rpm
